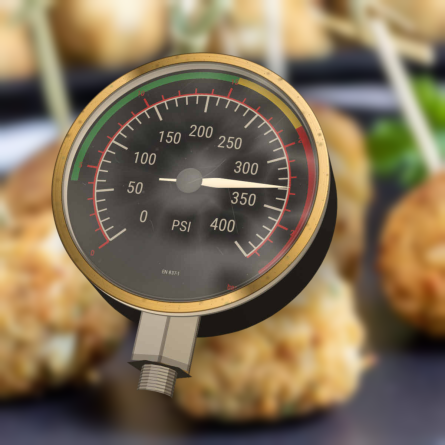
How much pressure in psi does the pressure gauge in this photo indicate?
330 psi
